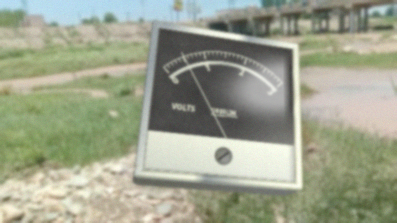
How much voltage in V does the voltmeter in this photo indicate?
0.5 V
